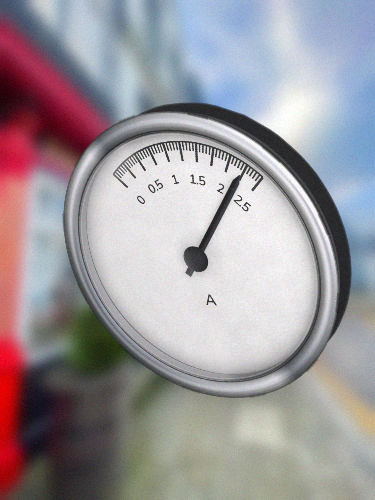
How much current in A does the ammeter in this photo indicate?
2.25 A
